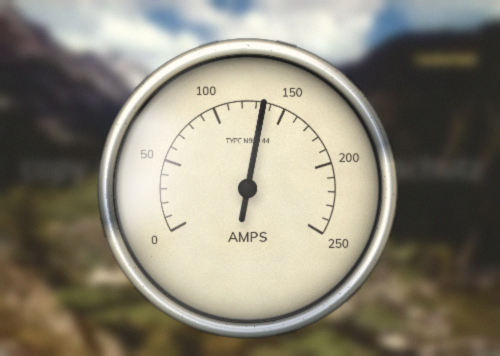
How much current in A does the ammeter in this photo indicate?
135 A
